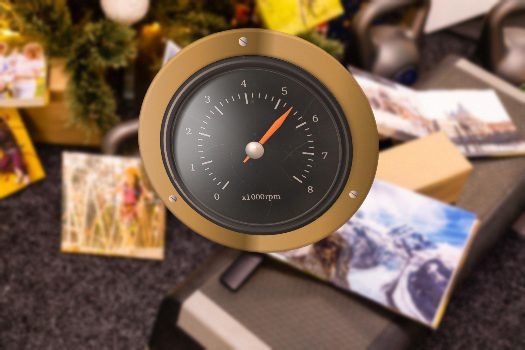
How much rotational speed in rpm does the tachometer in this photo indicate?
5400 rpm
